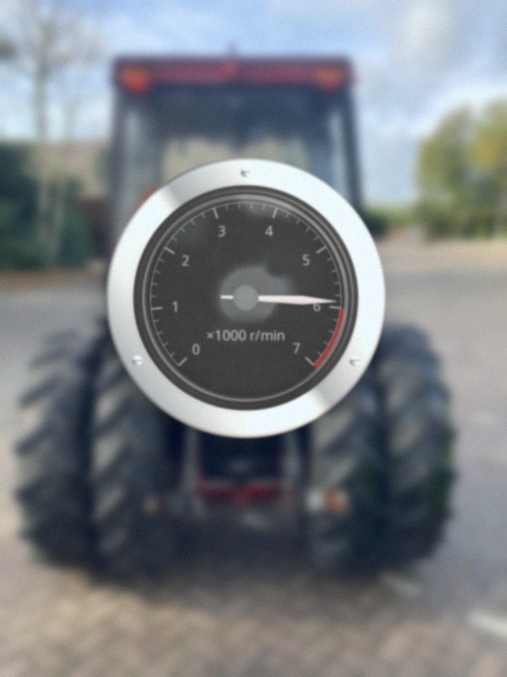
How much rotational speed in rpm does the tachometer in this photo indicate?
5900 rpm
